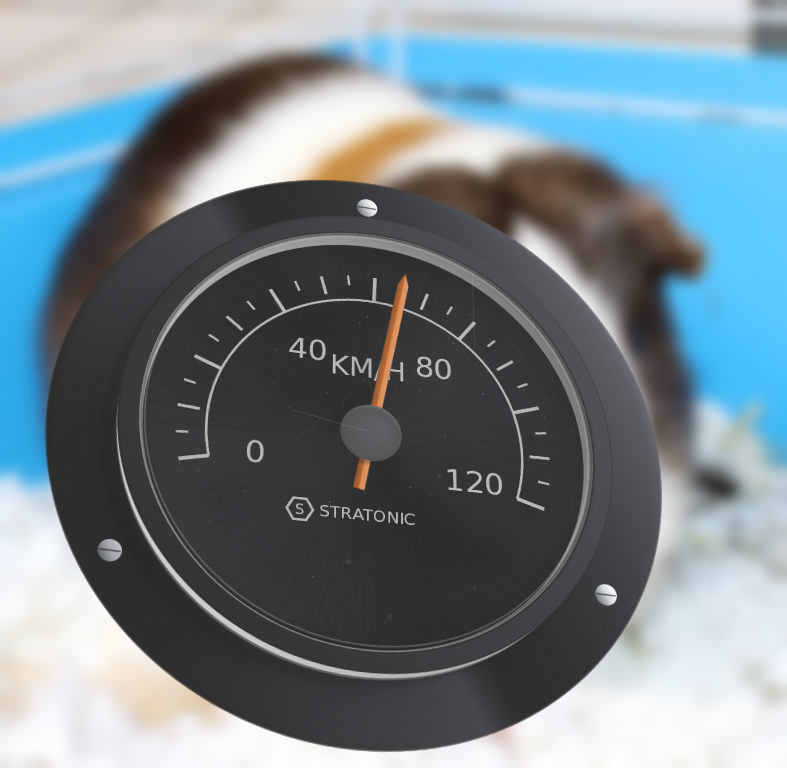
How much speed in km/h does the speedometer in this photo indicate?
65 km/h
